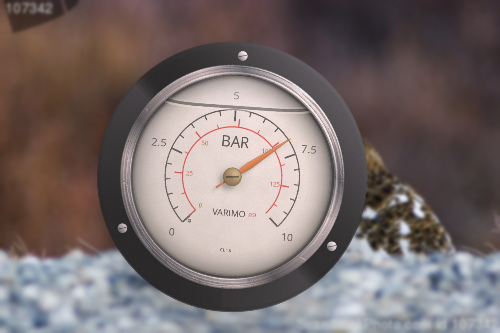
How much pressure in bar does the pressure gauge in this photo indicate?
7 bar
